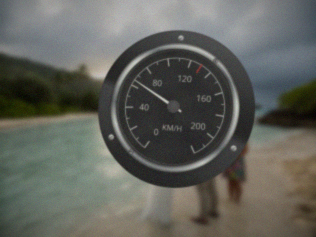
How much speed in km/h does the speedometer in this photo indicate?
65 km/h
